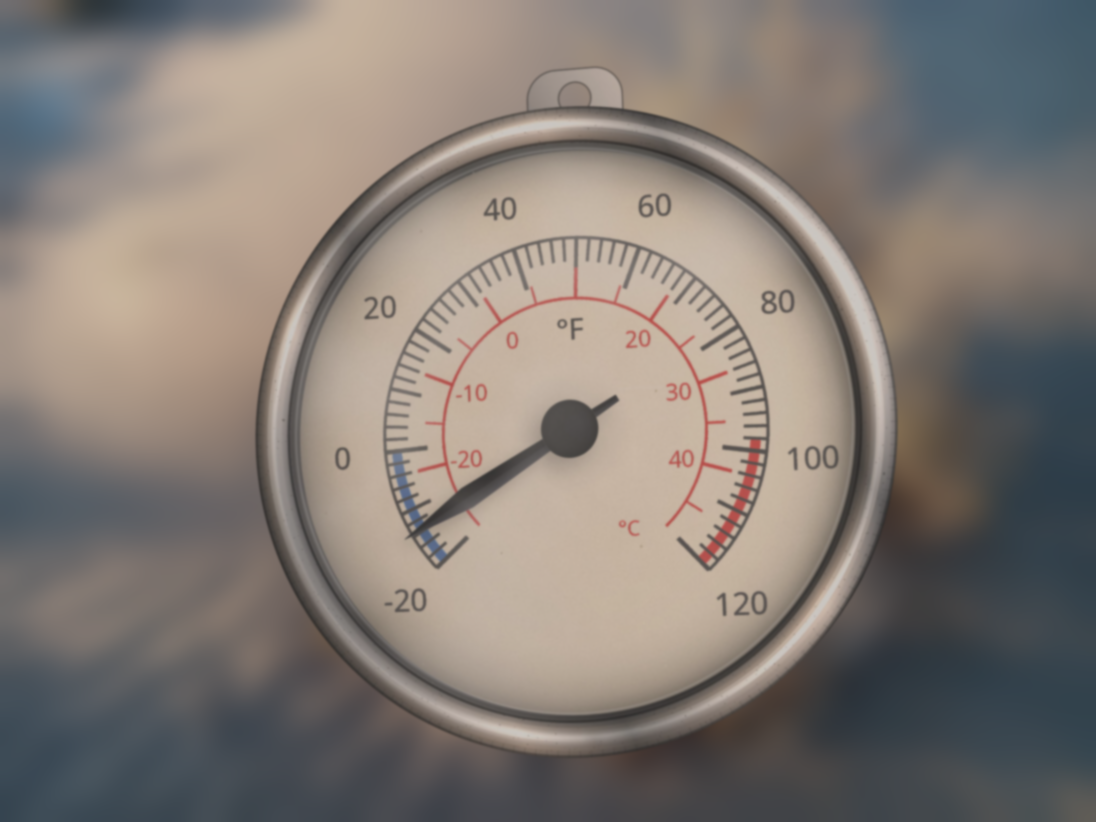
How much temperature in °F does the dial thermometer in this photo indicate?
-14 °F
